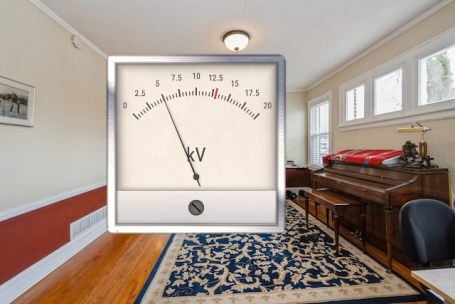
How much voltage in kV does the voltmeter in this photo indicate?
5 kV
